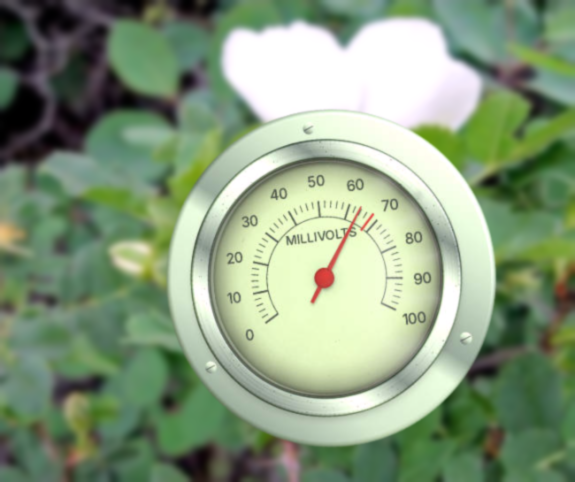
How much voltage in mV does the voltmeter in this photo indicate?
64 mV
